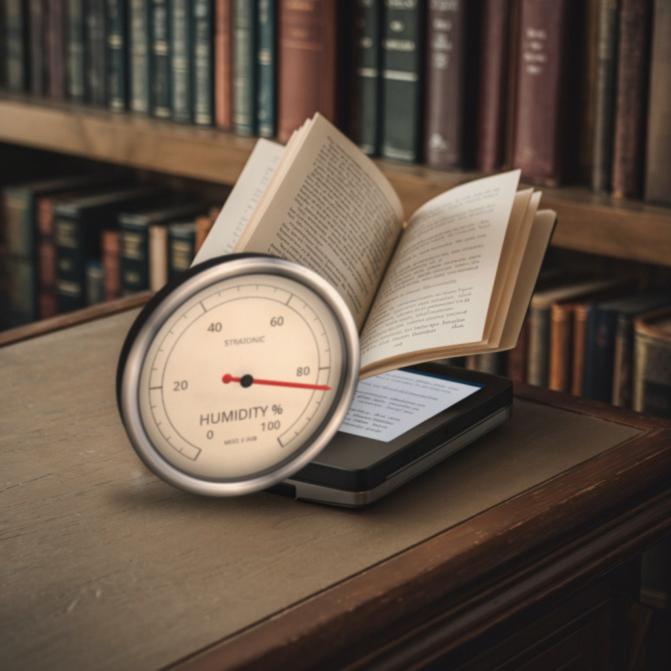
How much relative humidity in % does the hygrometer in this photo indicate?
84 %
